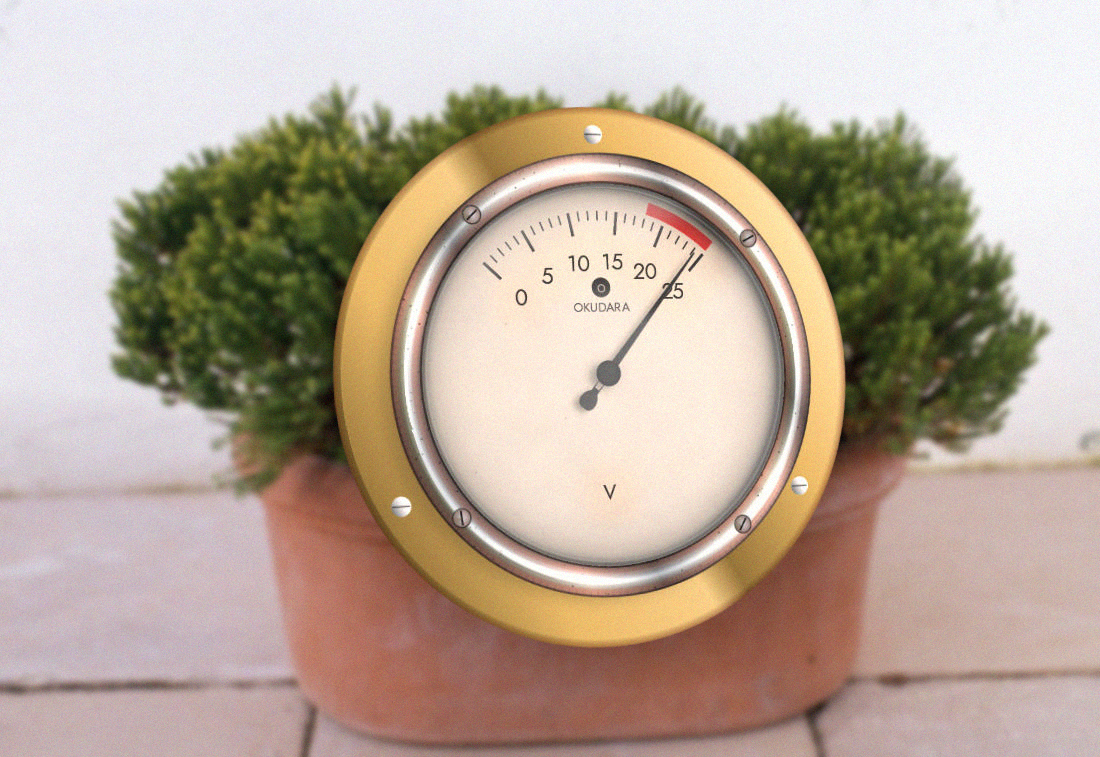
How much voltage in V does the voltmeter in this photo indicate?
24 V
